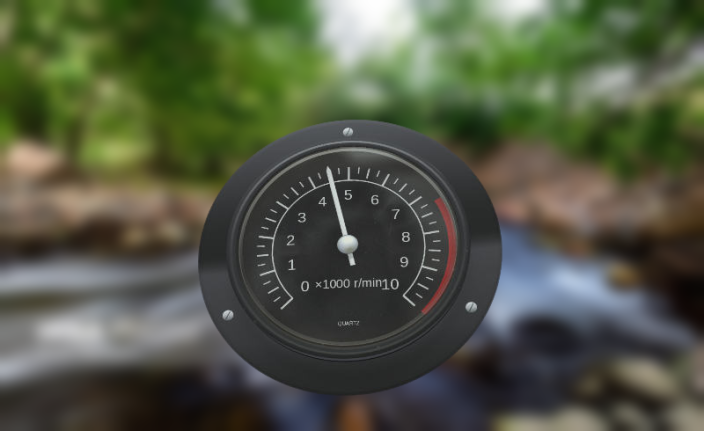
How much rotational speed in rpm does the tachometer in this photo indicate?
4500 rpm
